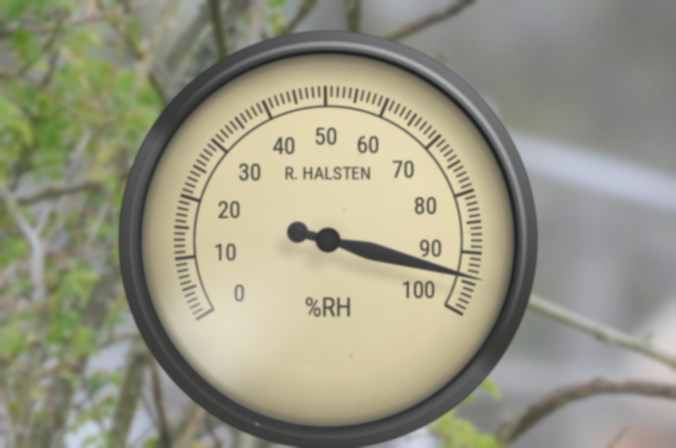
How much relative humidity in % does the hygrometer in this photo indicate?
94 %
